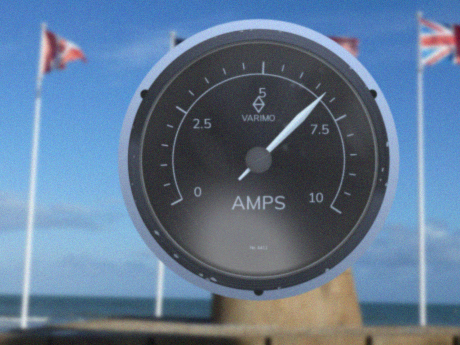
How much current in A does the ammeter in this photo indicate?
6.75 A
